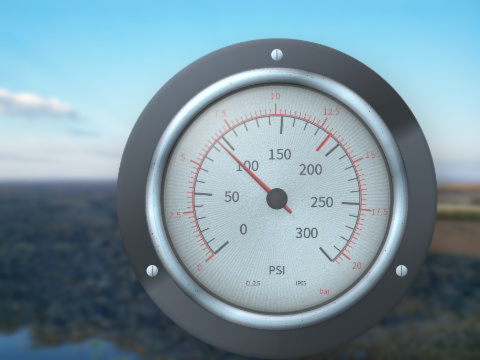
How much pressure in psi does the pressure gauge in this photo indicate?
95 psi
